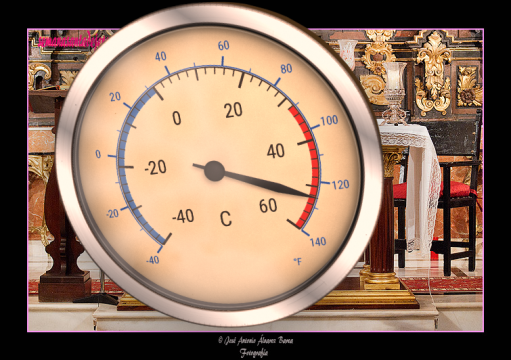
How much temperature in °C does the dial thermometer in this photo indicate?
52 °C
